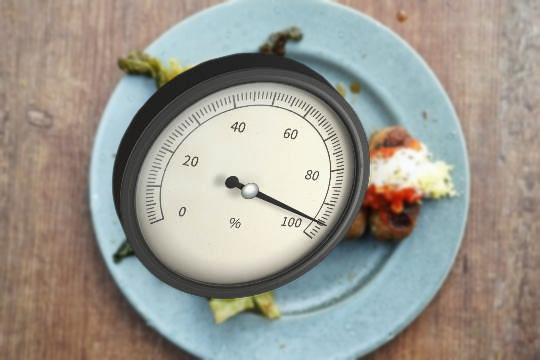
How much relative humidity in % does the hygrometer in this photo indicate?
95 %
